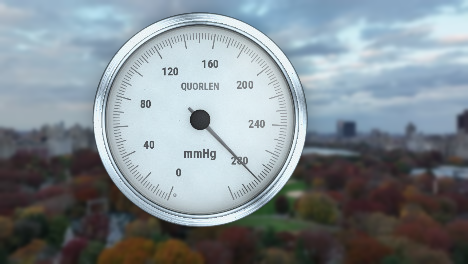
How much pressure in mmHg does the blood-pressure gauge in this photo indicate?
280 mmHg
